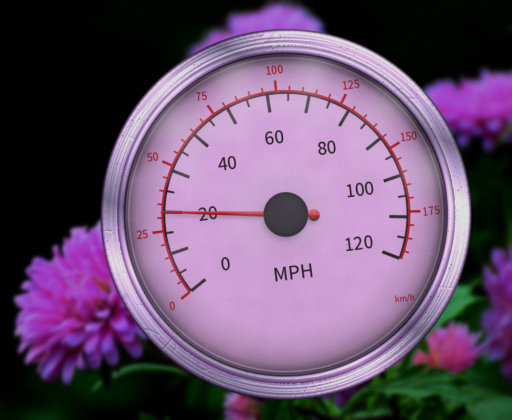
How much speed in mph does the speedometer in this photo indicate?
20 mph
